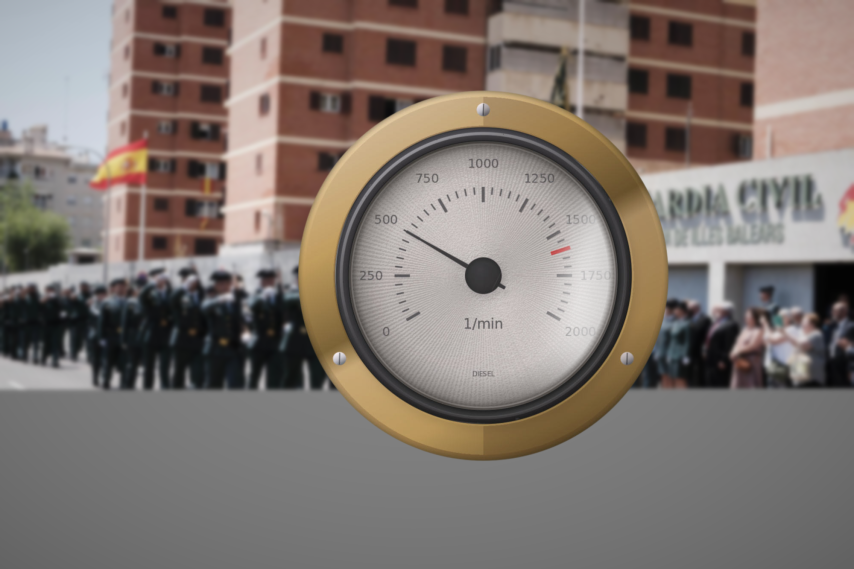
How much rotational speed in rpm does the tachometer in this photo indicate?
500 rpm
